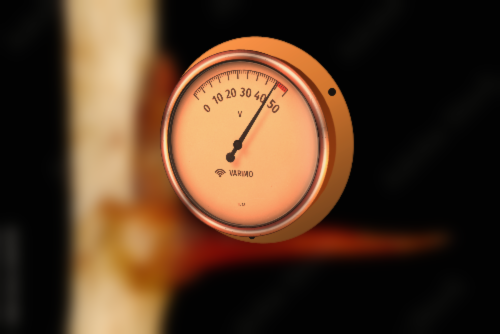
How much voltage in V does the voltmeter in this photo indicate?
45 V
